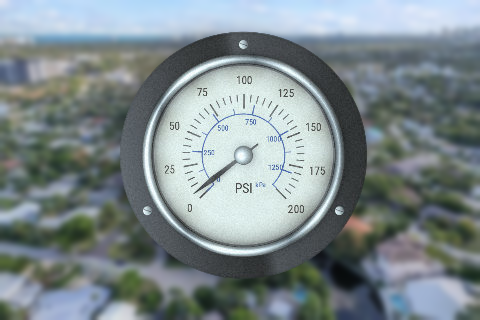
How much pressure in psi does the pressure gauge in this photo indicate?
5 psi
